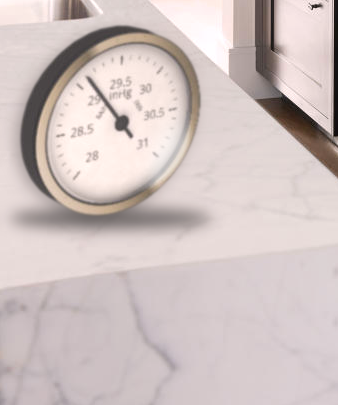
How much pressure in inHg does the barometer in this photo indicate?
29.1 inHg
